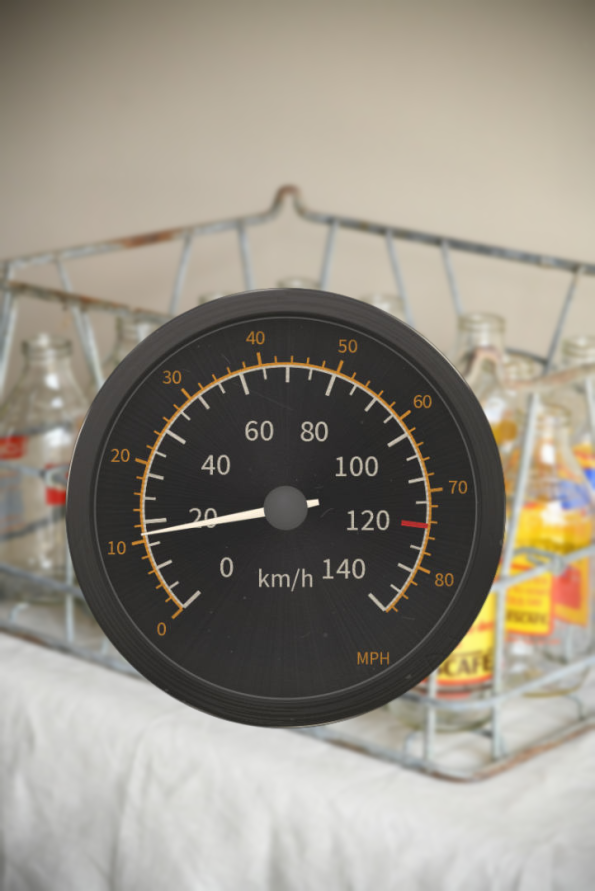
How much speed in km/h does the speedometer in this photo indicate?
17.5 km/h
